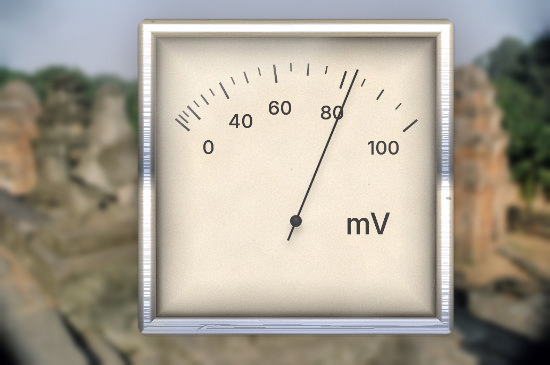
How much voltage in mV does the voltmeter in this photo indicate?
82.5 mV
